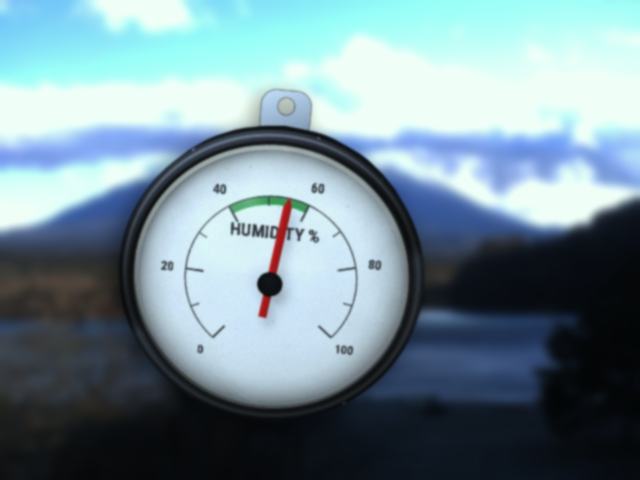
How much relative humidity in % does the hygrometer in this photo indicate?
55 %
